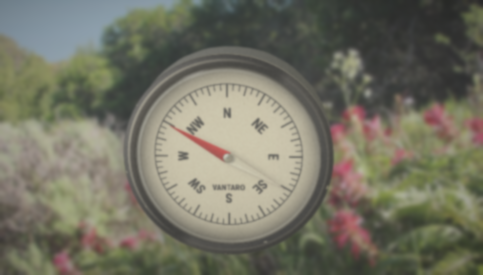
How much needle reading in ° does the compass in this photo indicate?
300 °
